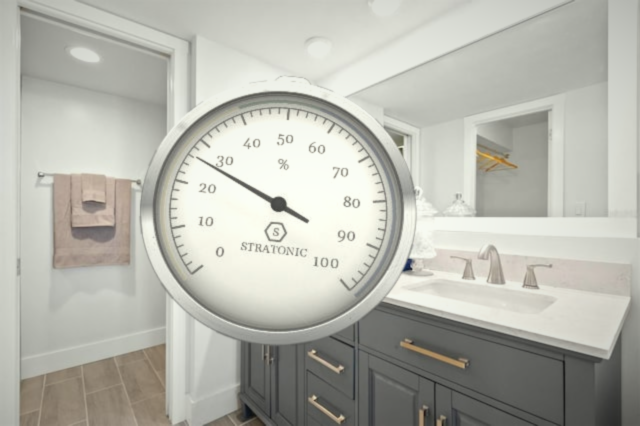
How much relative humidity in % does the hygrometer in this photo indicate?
26 %
